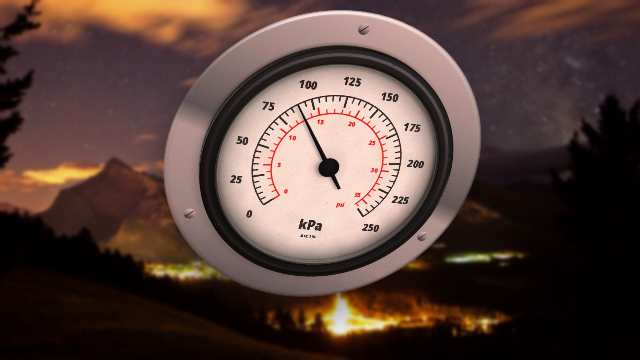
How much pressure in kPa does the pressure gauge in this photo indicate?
90 kPa
